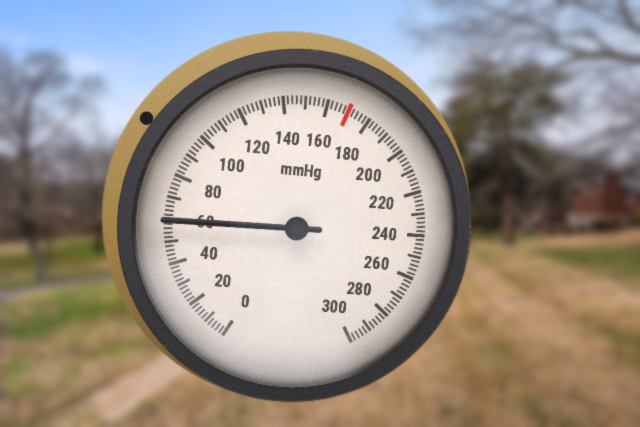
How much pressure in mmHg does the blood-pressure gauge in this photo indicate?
60 mmHg
